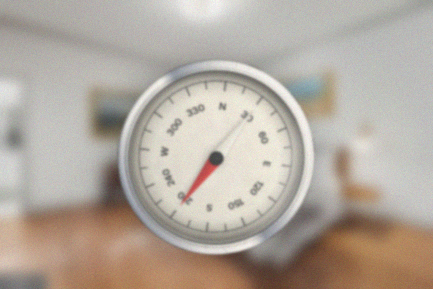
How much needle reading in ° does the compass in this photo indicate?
210 °
